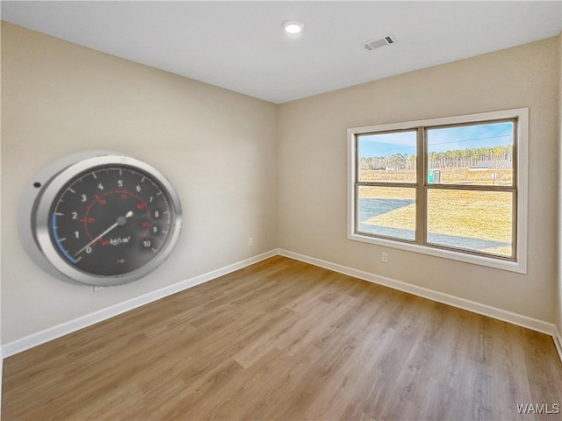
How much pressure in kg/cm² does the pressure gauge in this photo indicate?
0.25 kg/cm²
